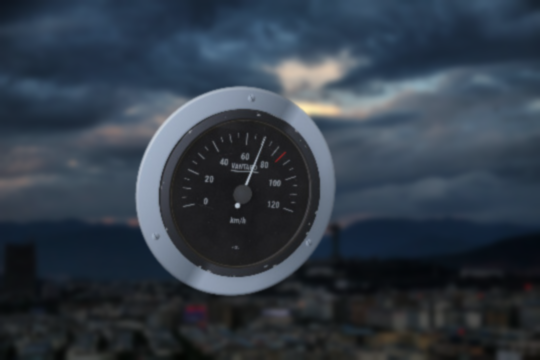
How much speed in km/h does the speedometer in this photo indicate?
70 km/h
